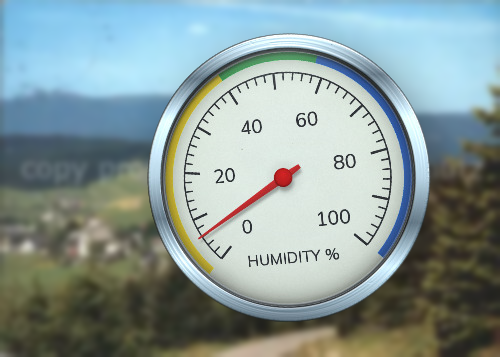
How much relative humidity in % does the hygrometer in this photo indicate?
6 %
